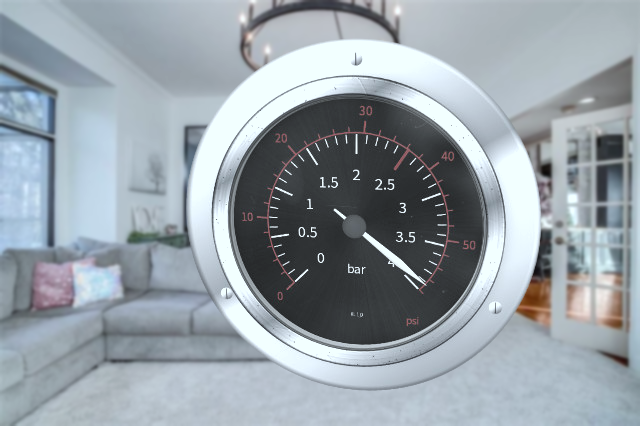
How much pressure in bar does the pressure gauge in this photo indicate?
3.9 bar
